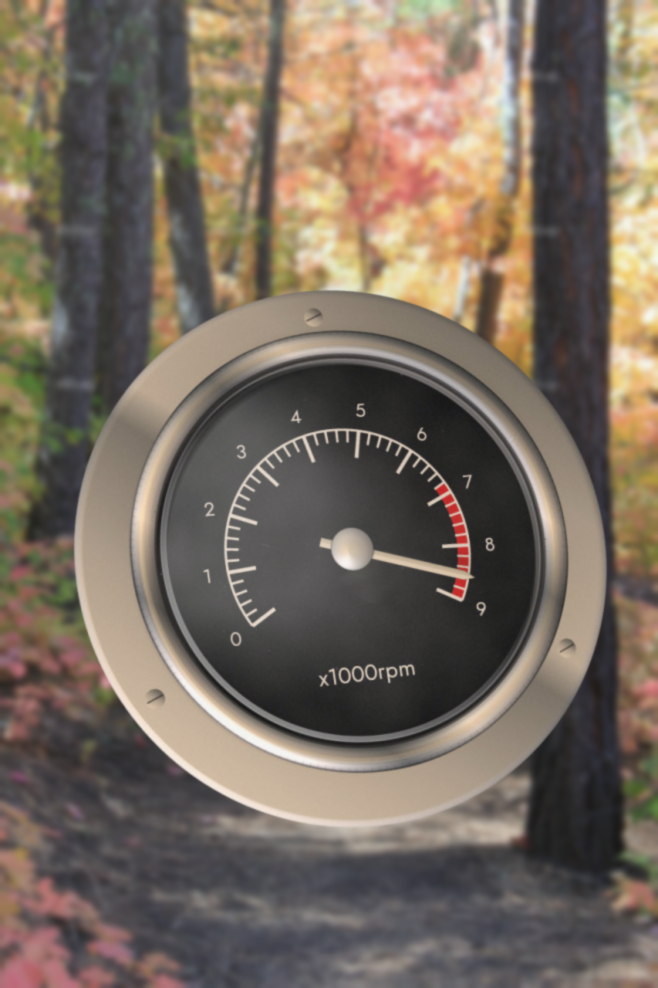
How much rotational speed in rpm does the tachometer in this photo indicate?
8600 rpm
